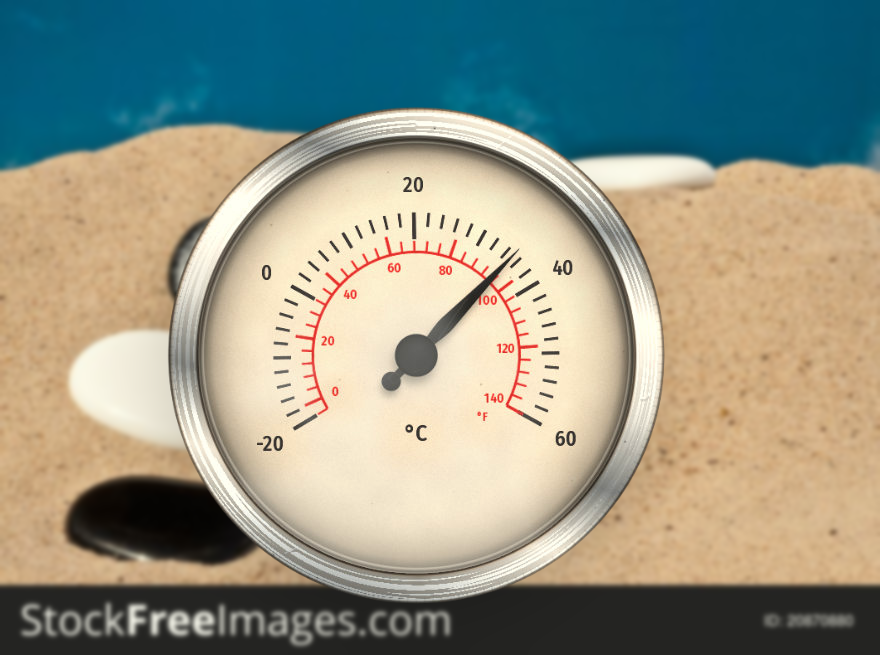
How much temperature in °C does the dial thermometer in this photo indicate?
35 °C
